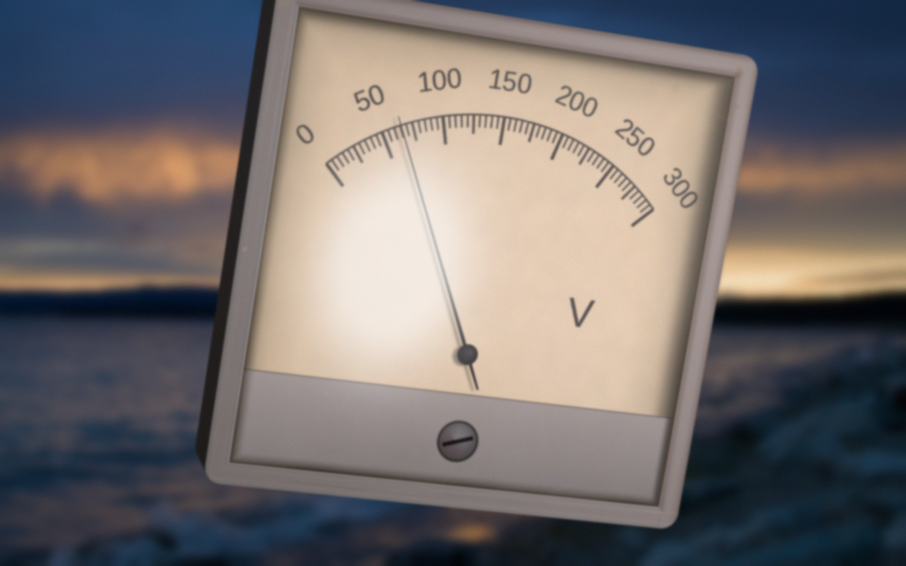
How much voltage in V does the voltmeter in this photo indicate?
65 V
